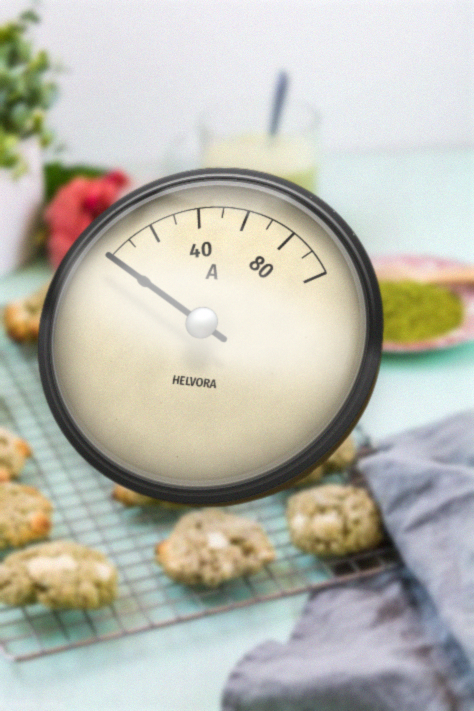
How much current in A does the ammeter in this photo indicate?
0 A
